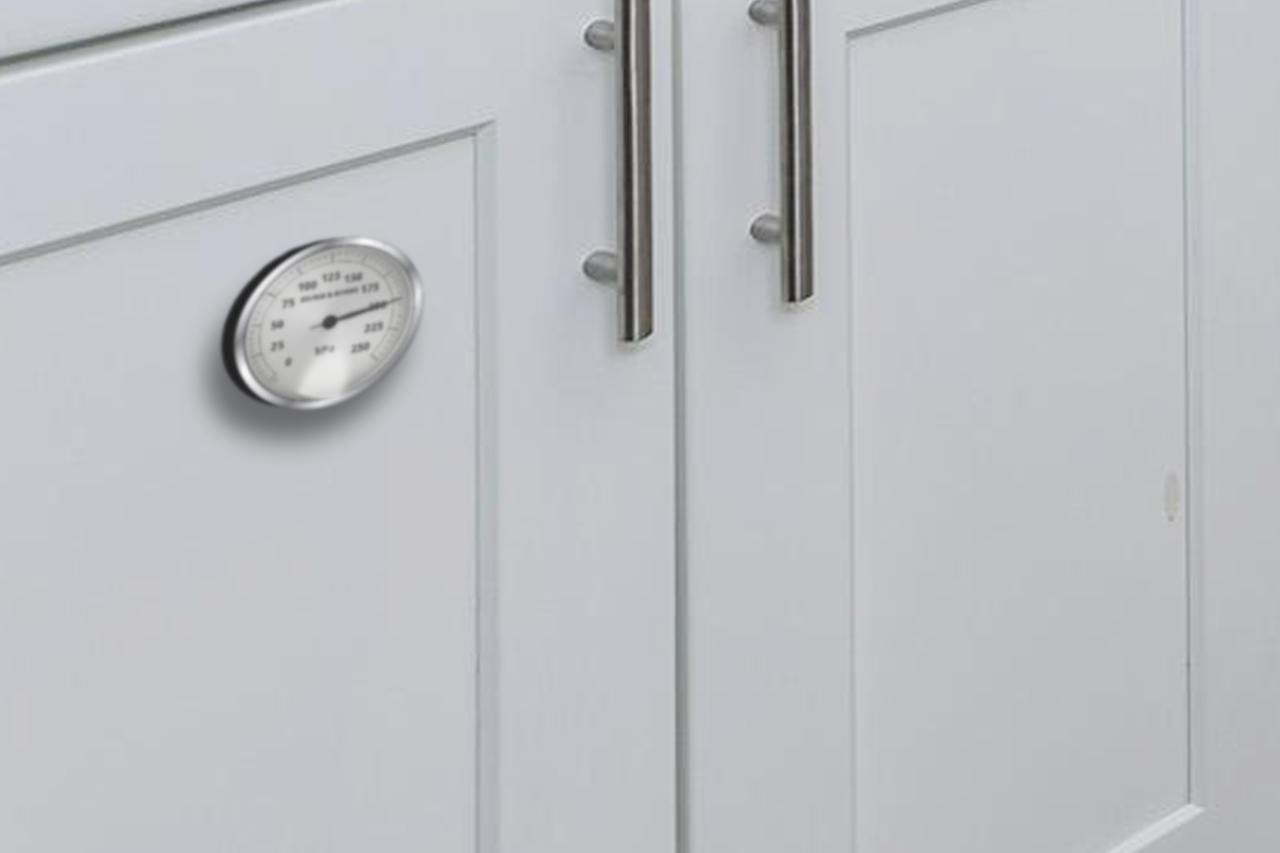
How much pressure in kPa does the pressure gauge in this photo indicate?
200 kPa
